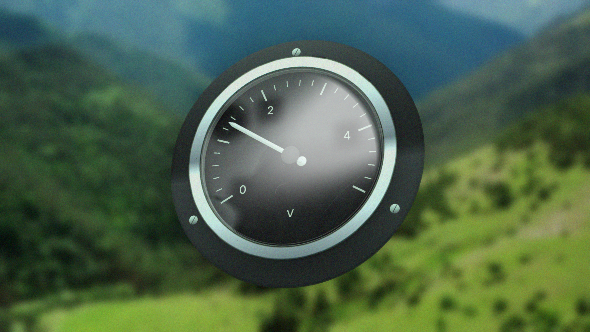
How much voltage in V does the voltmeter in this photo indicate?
1.3 V
